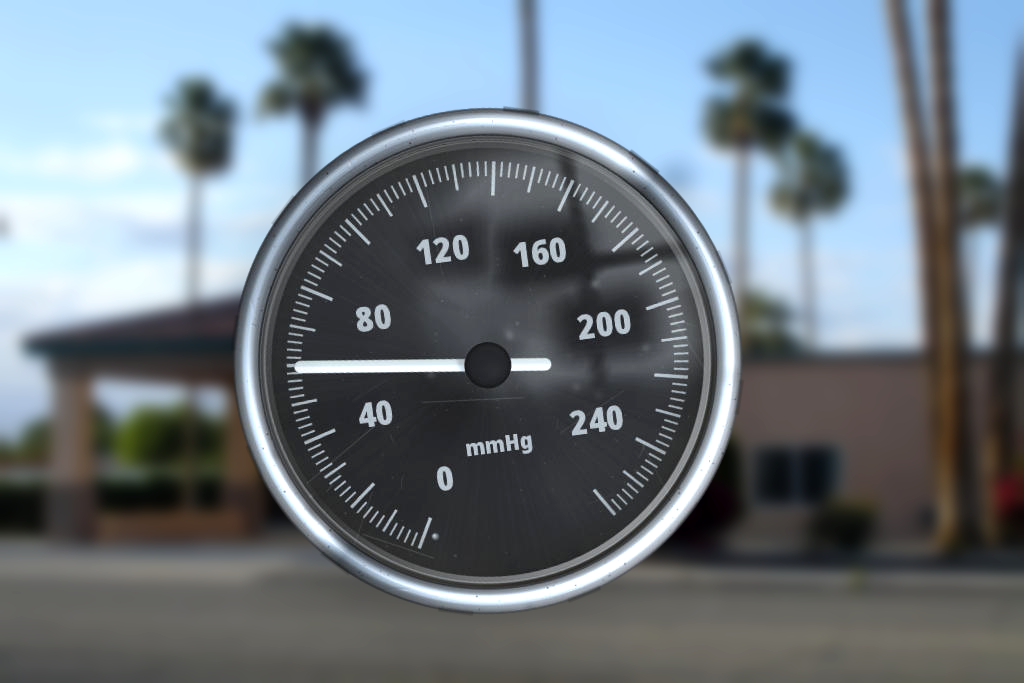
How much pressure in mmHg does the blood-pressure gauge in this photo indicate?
60 mmHg
